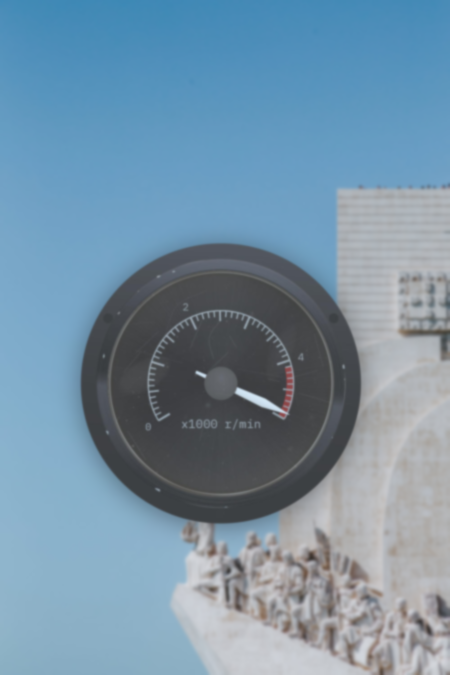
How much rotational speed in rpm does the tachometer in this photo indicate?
4900 rpm
